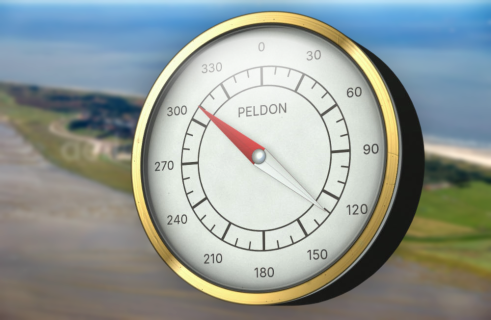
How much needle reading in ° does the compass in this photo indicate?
310 °
